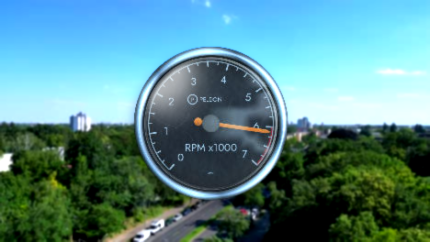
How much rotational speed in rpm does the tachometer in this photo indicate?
6125 rpm
